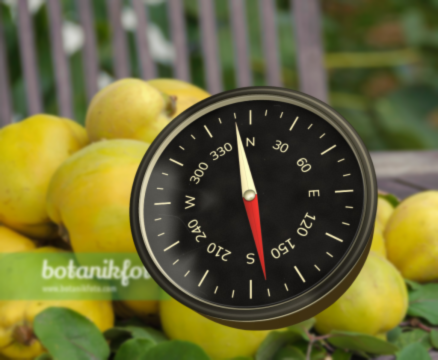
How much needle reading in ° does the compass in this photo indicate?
170 °
